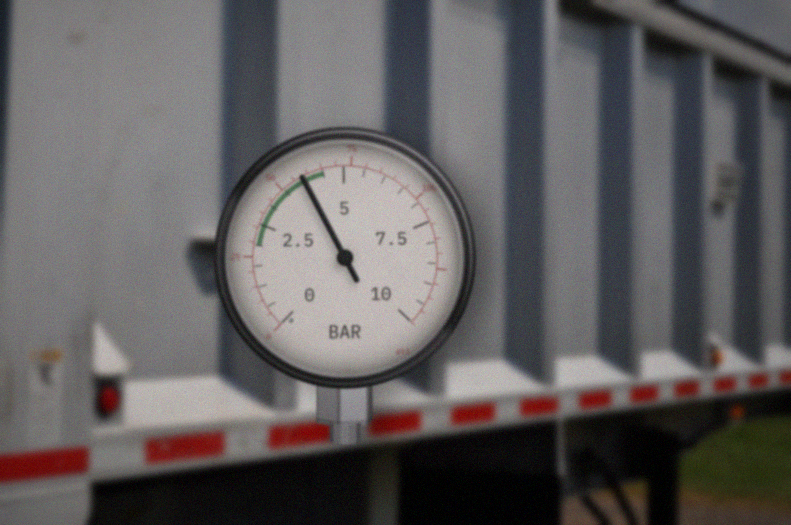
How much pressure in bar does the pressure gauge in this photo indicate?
4 bar
